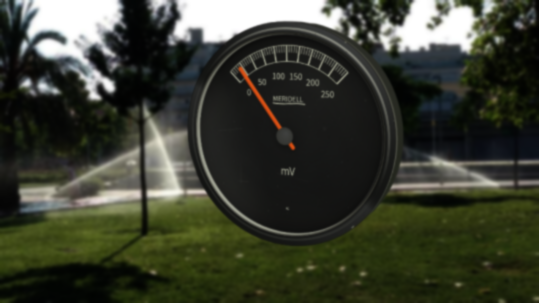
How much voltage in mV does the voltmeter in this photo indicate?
25 mV
